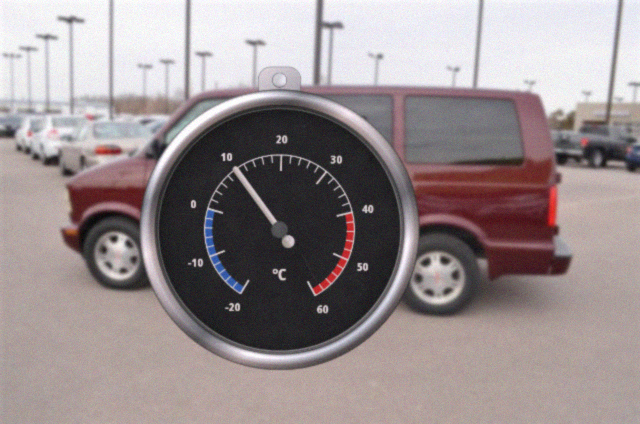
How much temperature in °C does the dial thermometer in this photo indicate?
10 °C
